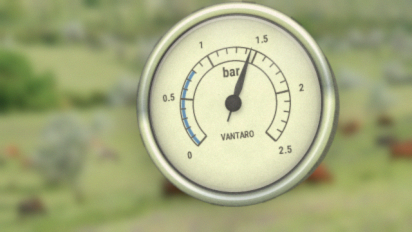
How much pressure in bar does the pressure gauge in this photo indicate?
1.45 bar
